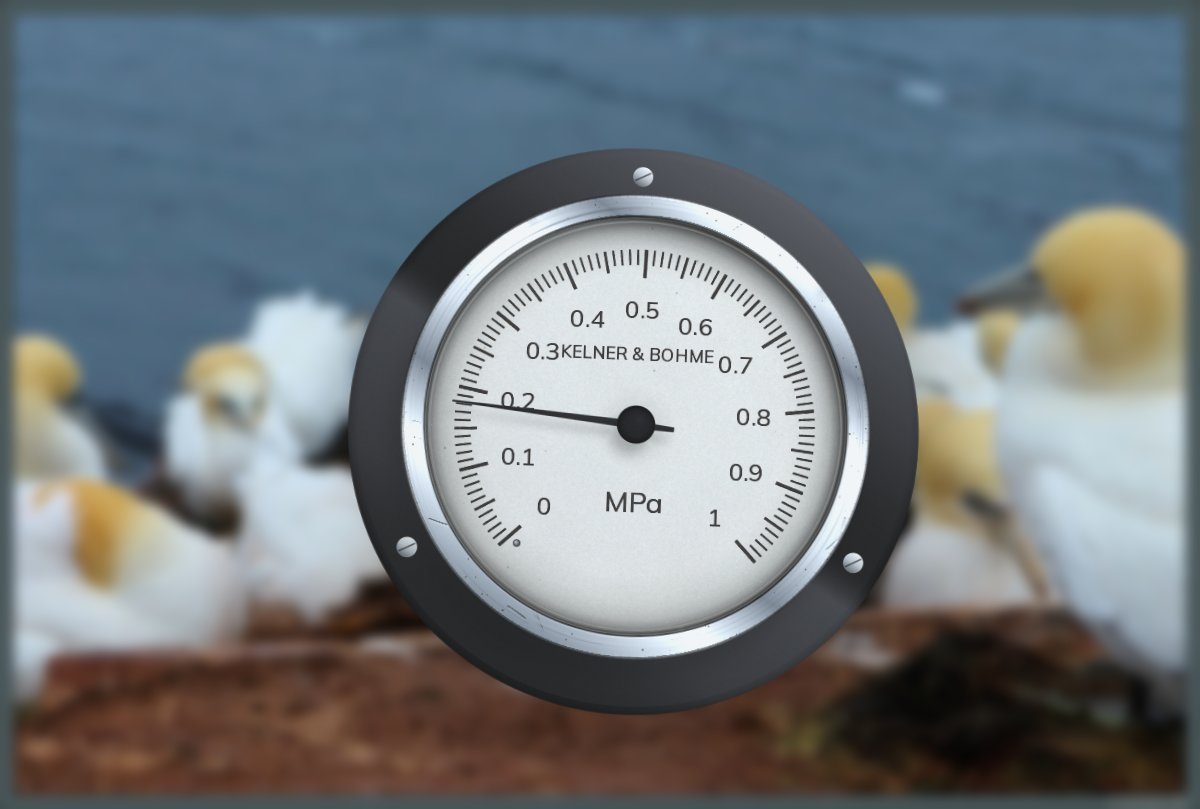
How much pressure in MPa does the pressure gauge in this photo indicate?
0.18 MPa
